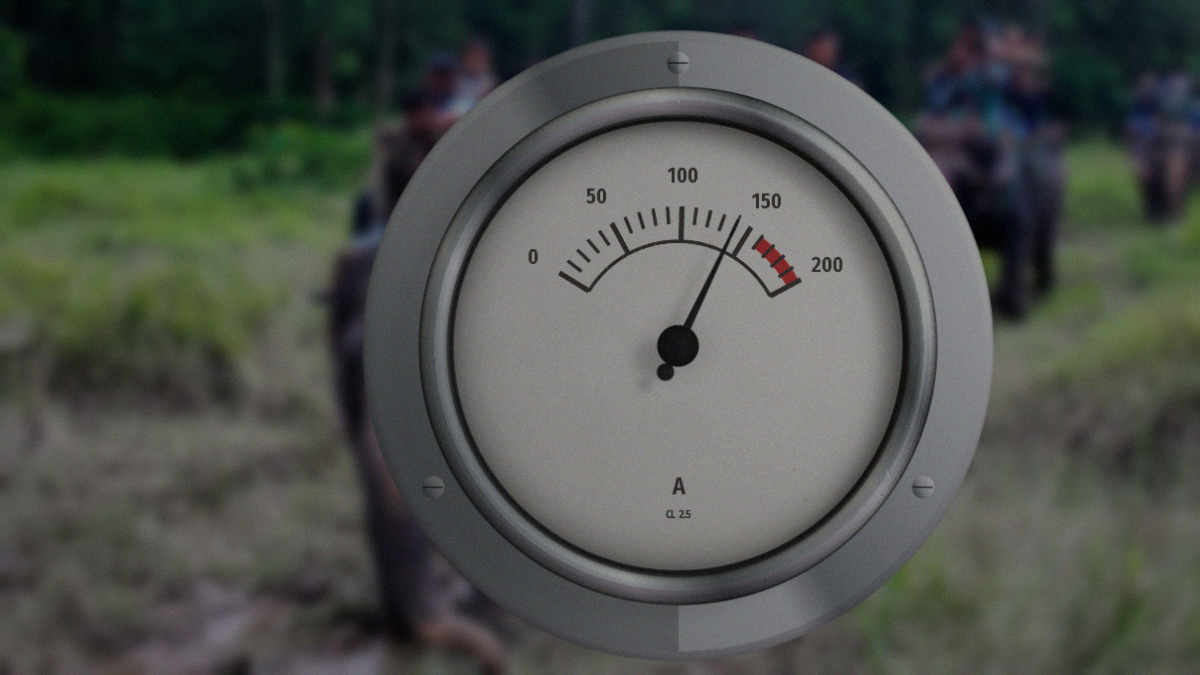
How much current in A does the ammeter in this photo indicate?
140 A
